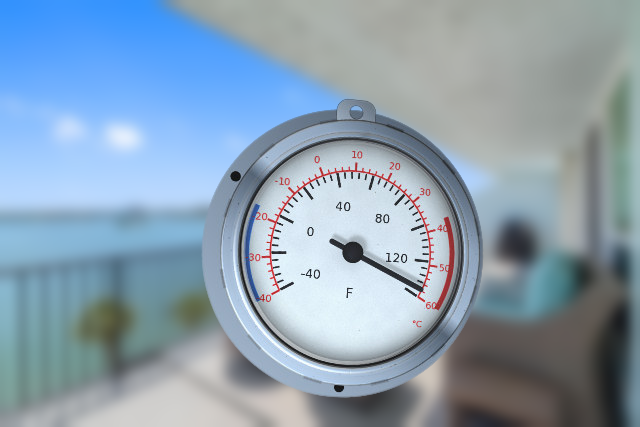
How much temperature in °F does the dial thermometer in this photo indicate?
136 °F
